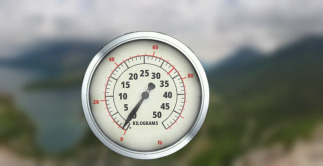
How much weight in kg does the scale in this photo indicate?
1 kg
